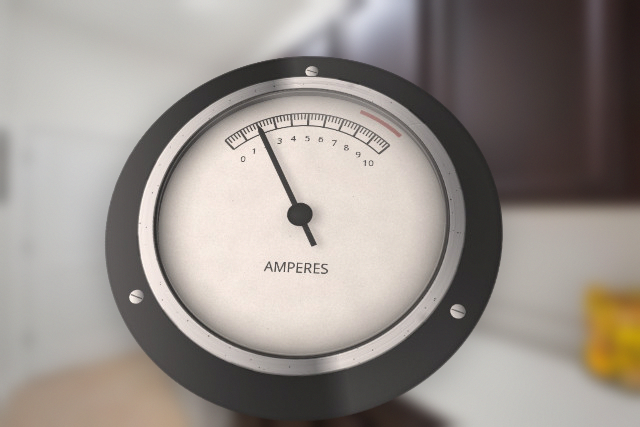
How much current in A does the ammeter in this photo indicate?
2 A
